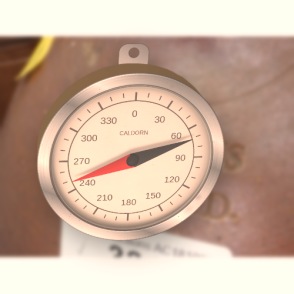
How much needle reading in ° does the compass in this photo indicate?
250 °
